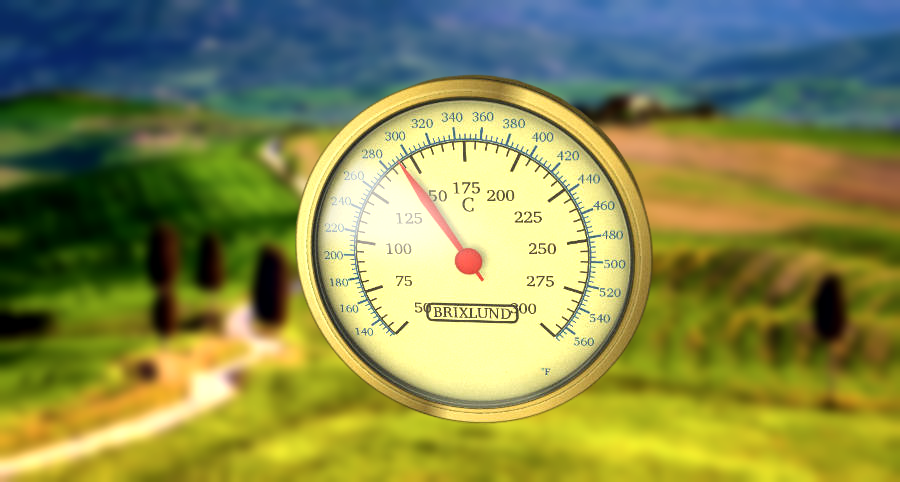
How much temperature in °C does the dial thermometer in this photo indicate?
145 °C
